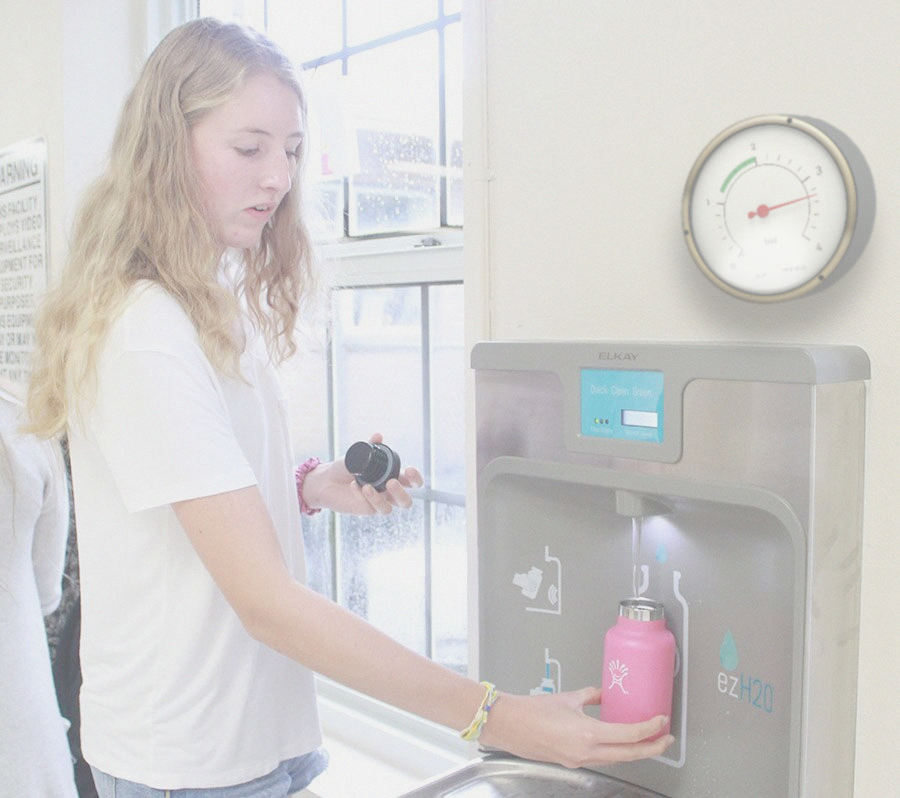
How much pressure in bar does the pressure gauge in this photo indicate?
3.3 bar
